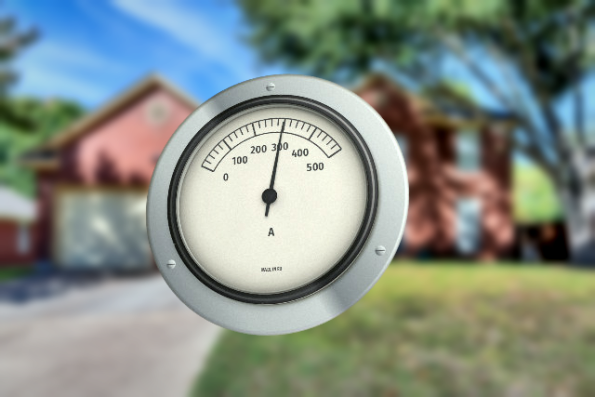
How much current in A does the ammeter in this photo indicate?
300 A
